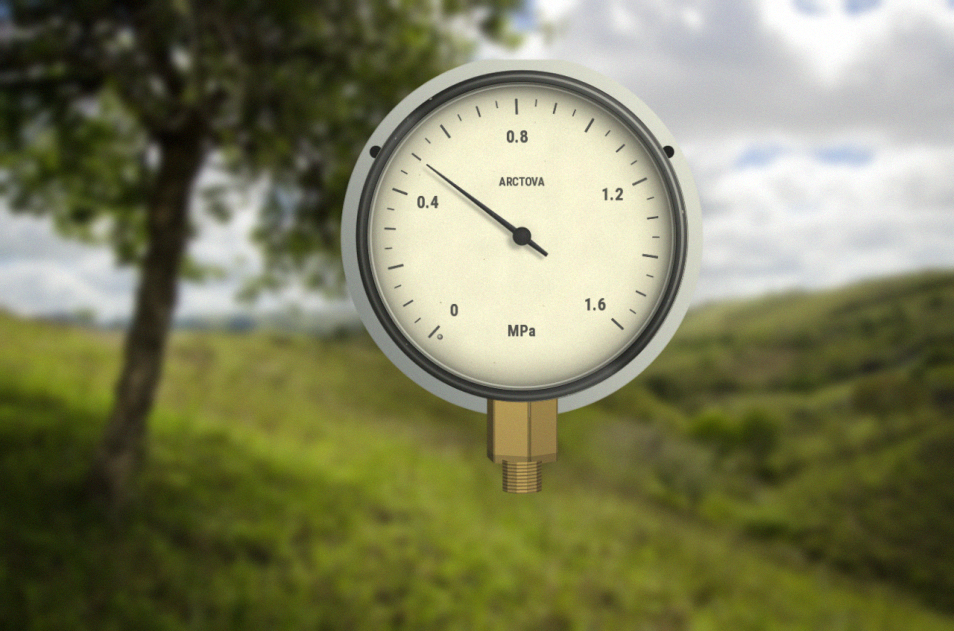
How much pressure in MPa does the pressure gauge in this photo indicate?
0.5 MPa
